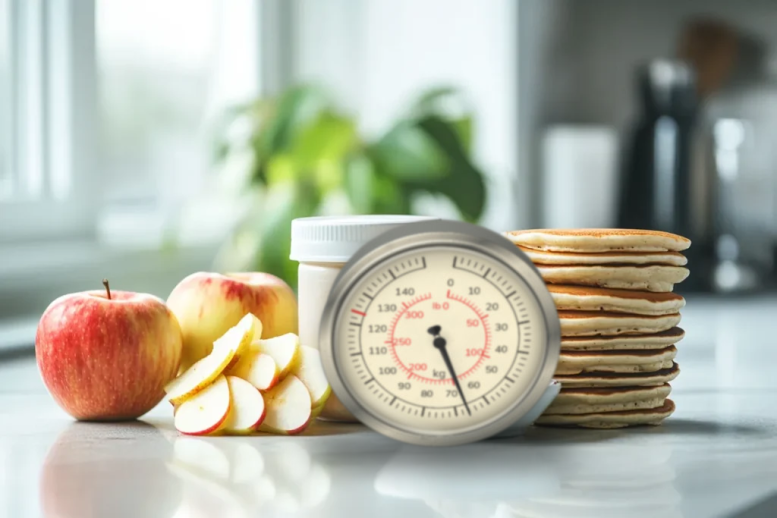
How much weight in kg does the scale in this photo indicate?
66 kg
